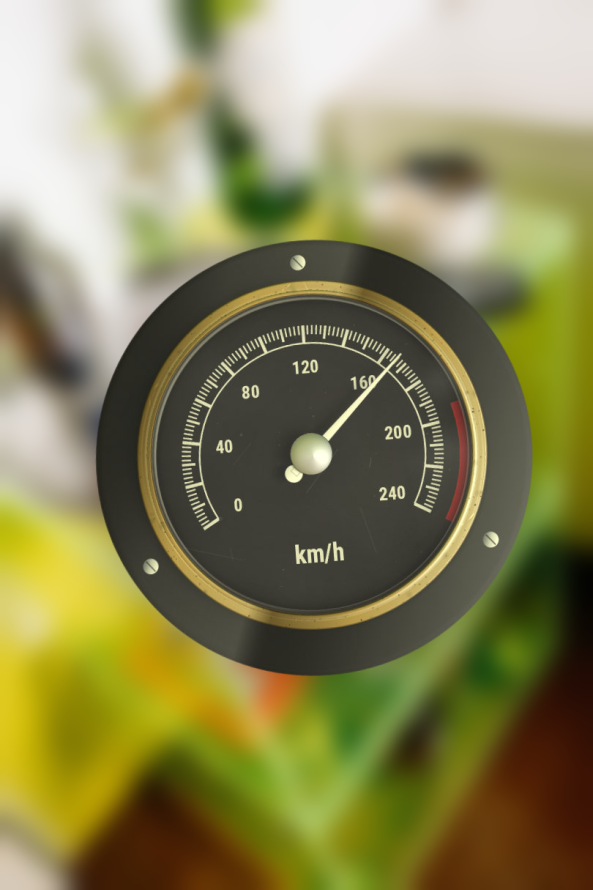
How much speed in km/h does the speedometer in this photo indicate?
166 km/h
